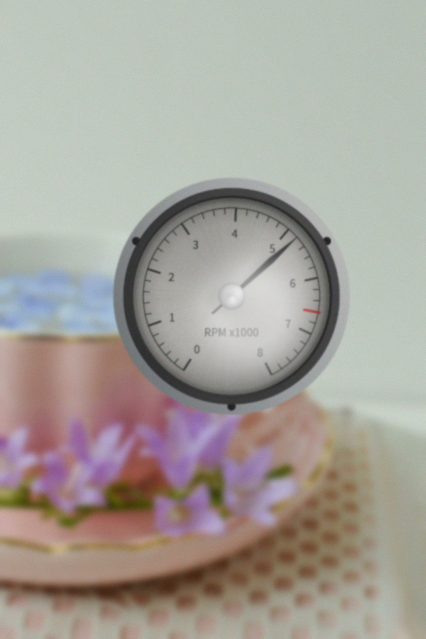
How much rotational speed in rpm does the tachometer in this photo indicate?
5200 rpm
